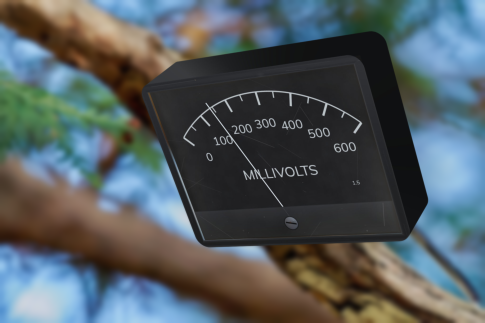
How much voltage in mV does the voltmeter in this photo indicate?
150 mV
